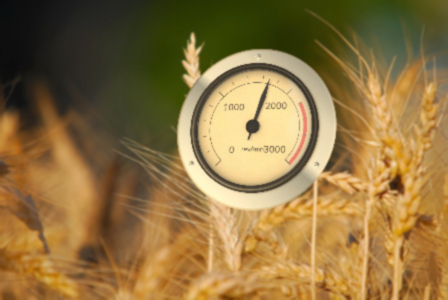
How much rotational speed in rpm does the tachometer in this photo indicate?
1700 rpm
